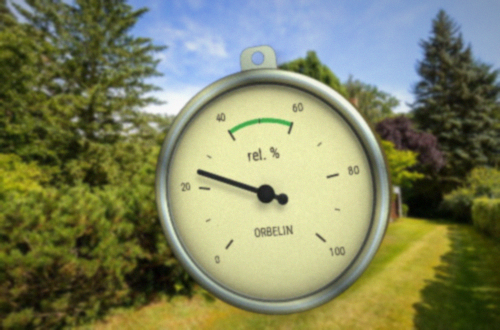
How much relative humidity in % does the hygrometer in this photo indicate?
25 %
